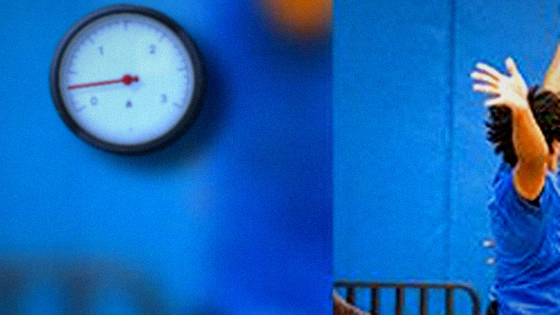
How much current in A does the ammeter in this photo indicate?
0.3 A
